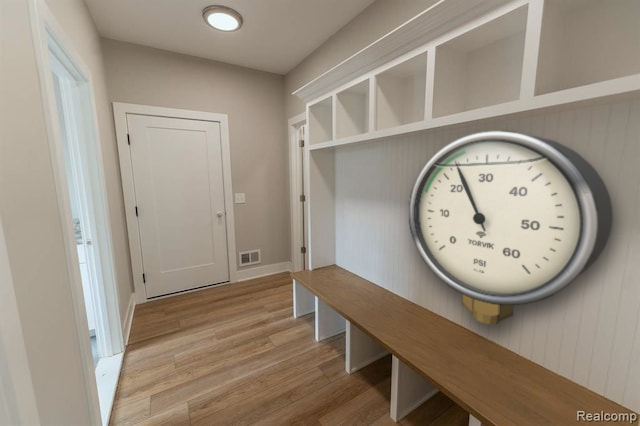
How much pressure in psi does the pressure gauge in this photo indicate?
24 psi
